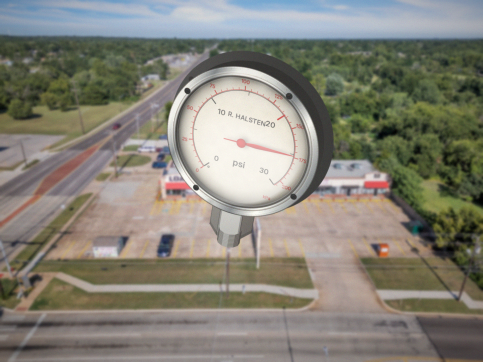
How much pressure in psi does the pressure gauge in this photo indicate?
25 psi
